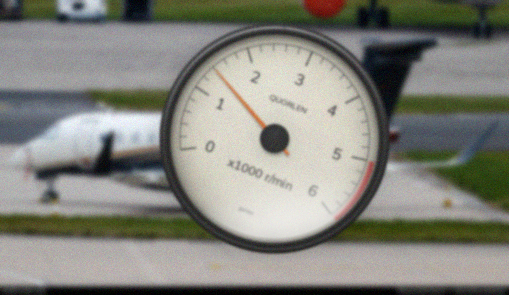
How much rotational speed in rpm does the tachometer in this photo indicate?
1400 rpm
